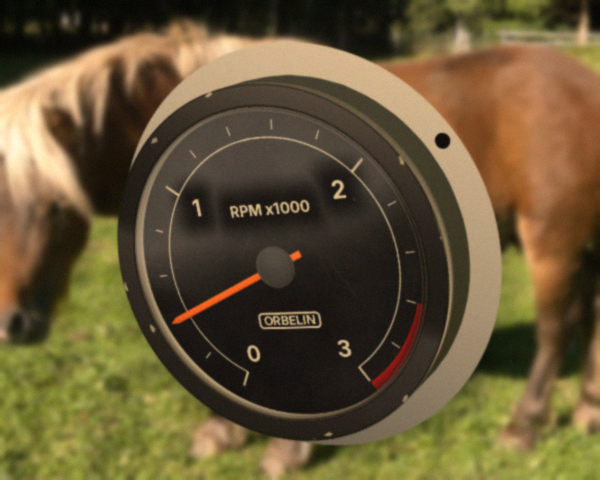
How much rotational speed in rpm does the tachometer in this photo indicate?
400 rpm
